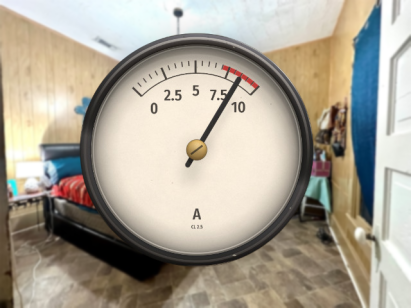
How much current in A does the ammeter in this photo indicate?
8.5 A
